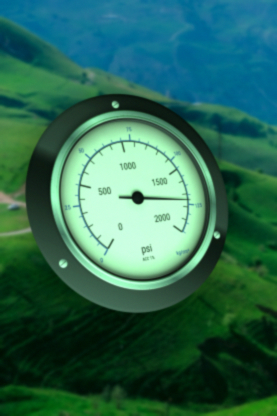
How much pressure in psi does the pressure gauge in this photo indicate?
1750 psi
